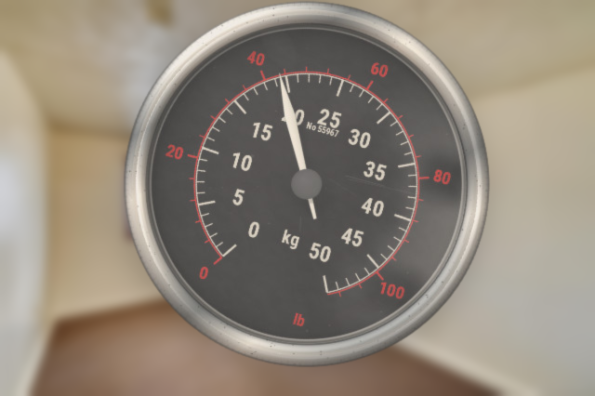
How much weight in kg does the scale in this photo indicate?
19.5 kg
